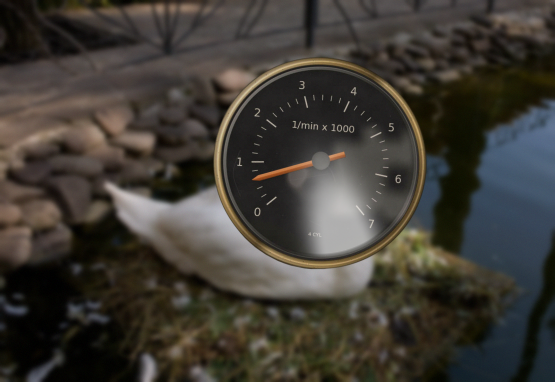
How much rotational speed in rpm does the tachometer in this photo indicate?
600 rpm
